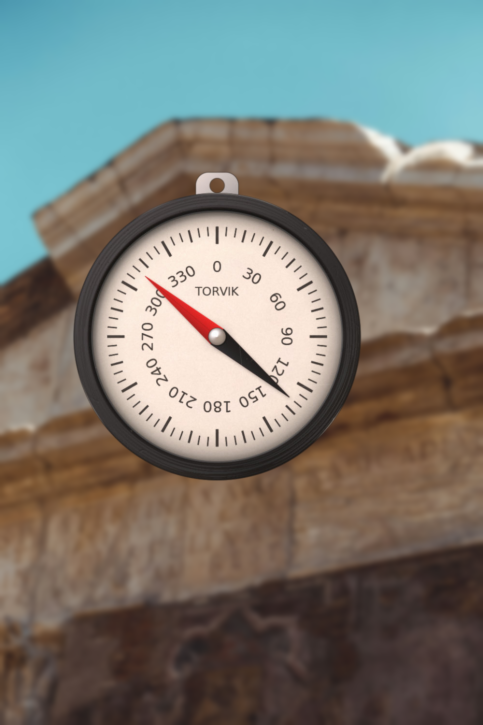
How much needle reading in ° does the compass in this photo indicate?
310 °
